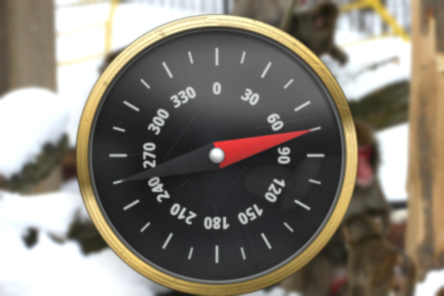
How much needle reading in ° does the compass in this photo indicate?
75 °
